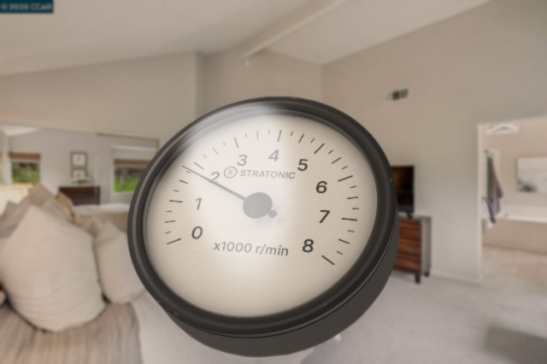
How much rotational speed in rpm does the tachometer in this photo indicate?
1750 rpm
